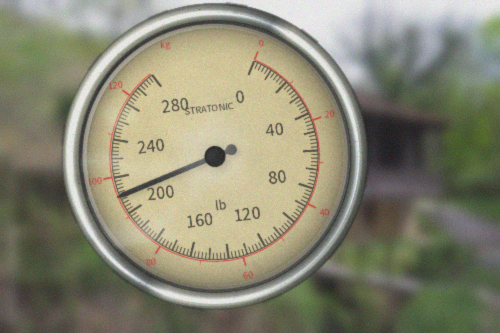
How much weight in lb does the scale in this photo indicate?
210 lb
